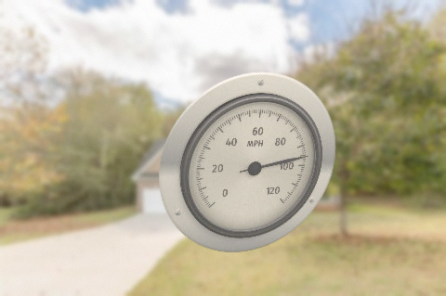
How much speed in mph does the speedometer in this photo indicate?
95 mph
